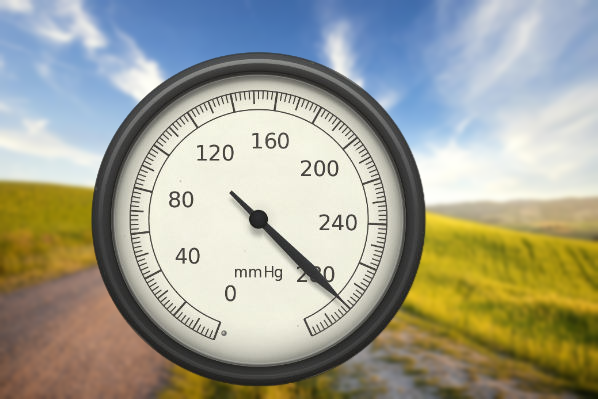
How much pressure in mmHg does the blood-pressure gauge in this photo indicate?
280 mmHg
